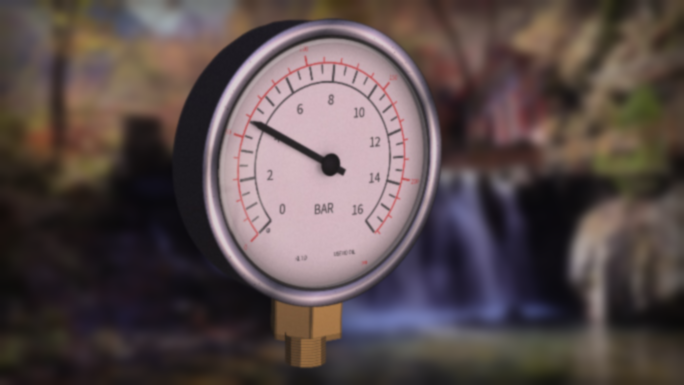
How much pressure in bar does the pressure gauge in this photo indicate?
4 bar
